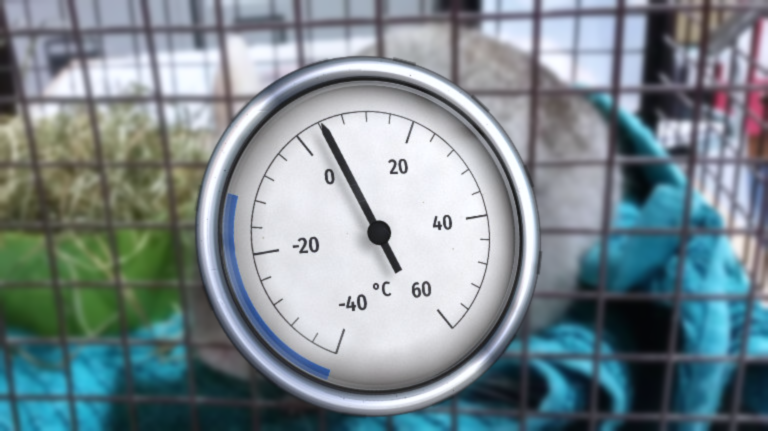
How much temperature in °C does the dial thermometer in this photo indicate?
4 °C
